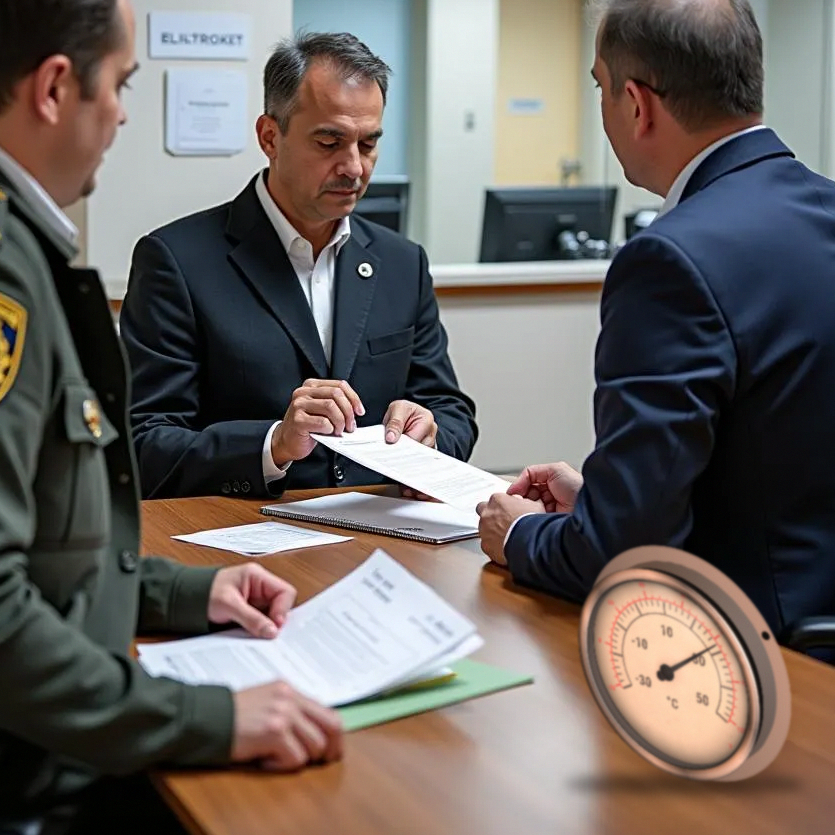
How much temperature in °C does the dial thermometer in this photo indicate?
28 °C
